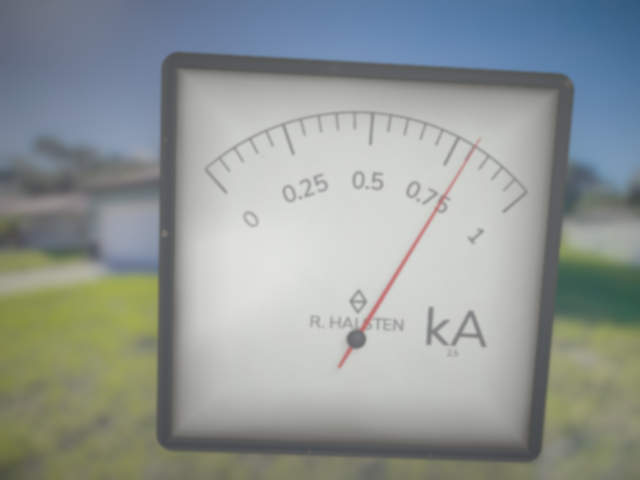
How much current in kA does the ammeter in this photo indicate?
0.8 kA
